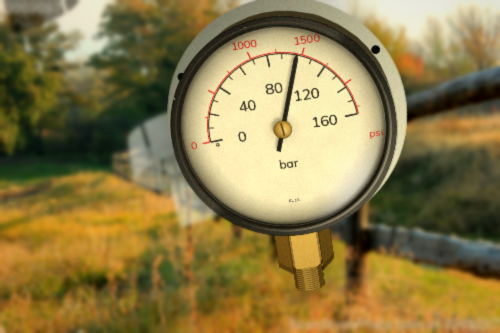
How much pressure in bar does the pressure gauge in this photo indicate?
100 bar
